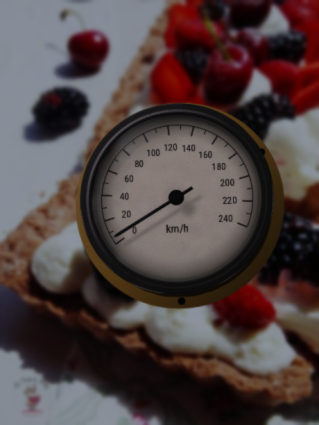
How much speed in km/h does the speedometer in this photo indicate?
5 km/h
